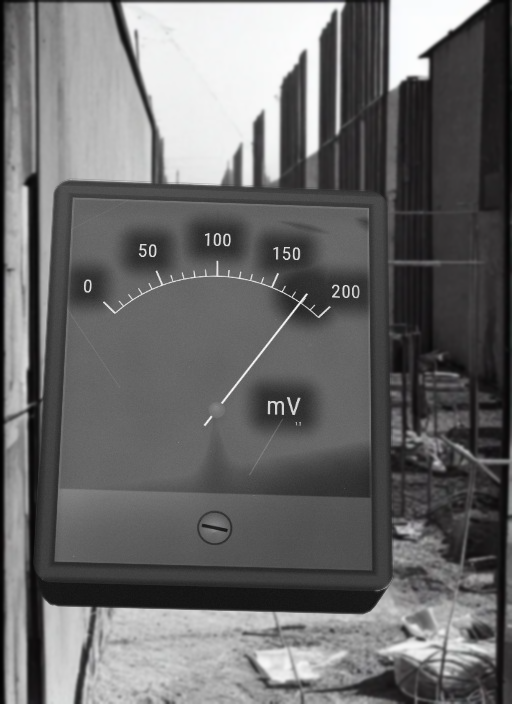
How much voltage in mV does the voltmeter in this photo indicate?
180 mV
